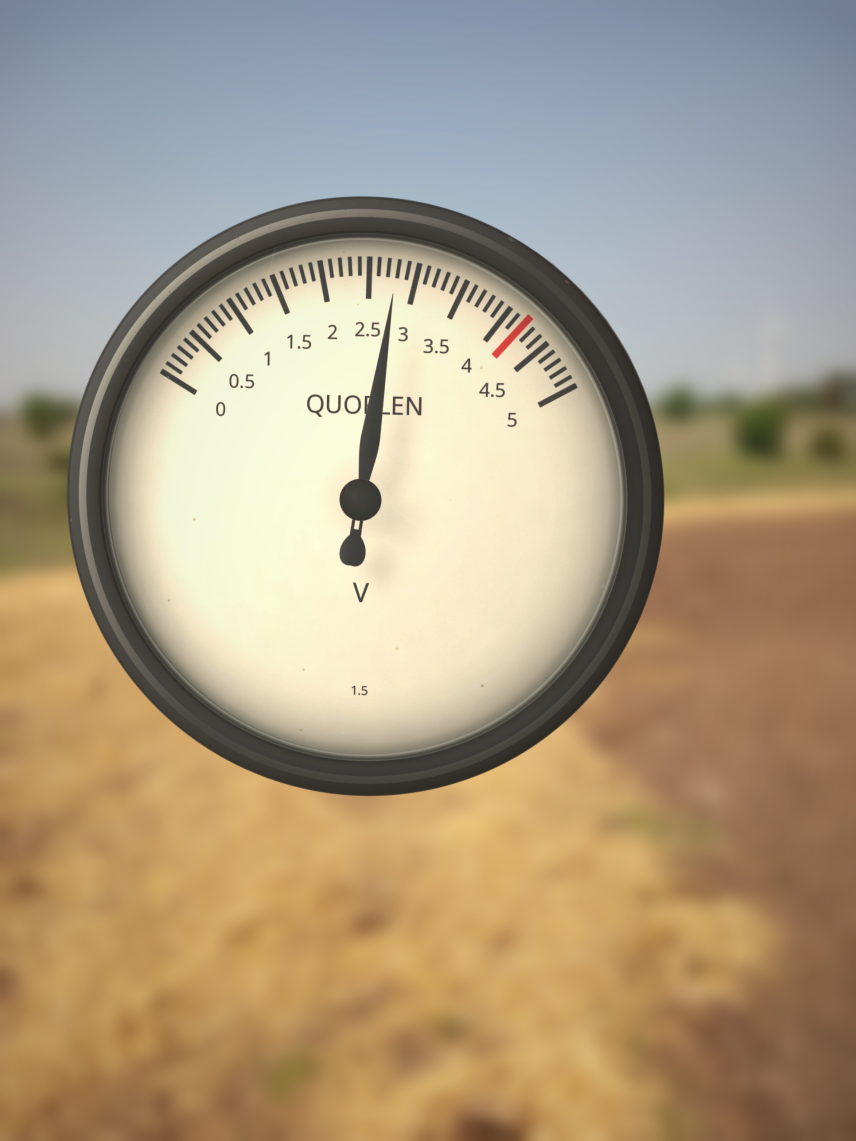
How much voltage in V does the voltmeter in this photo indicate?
2.8 V
